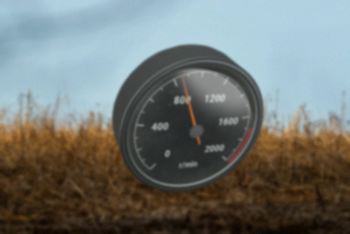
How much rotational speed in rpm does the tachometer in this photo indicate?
850 rpm
